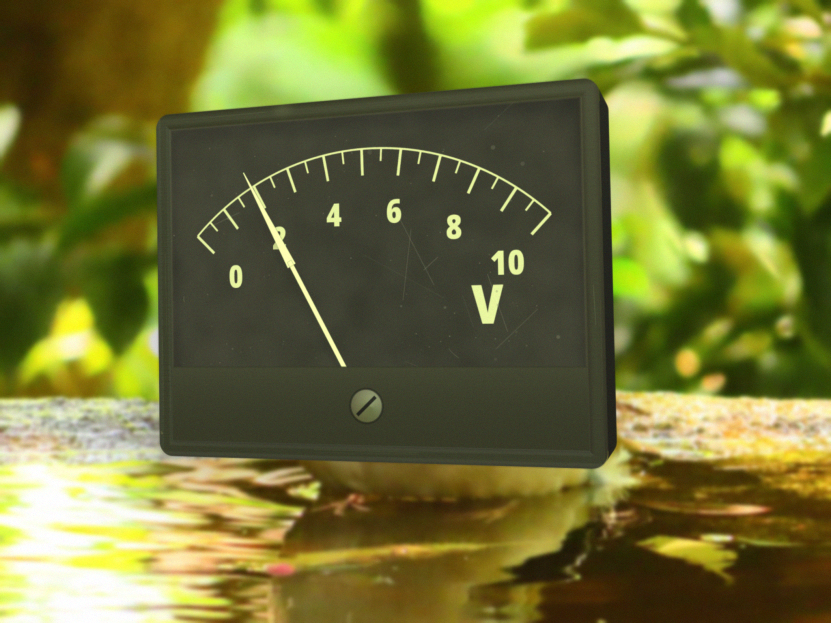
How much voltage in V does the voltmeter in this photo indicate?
2 V
